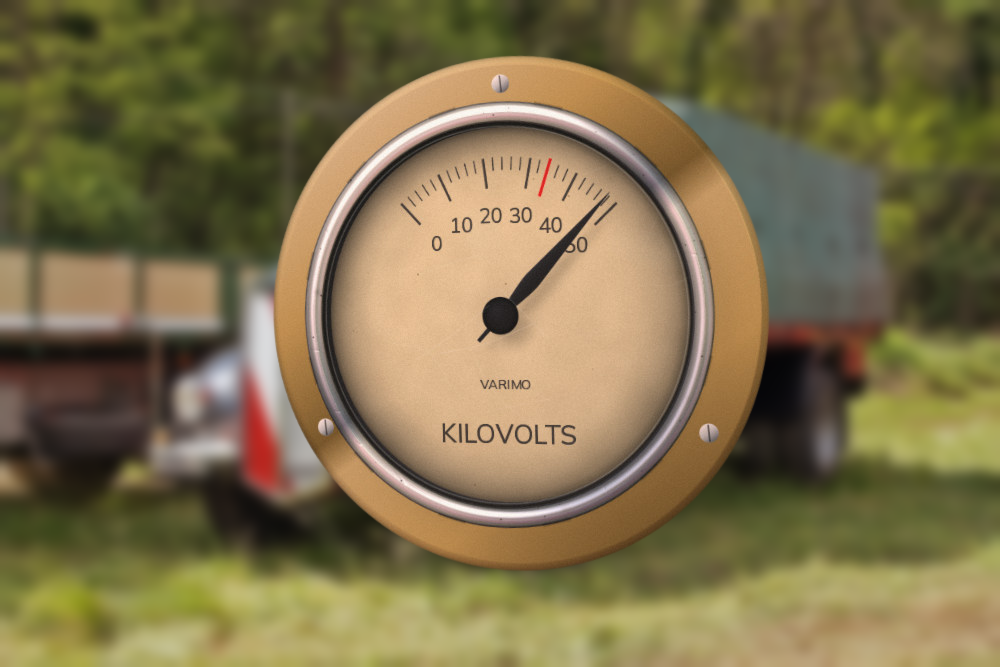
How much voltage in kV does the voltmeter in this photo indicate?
48 kV
